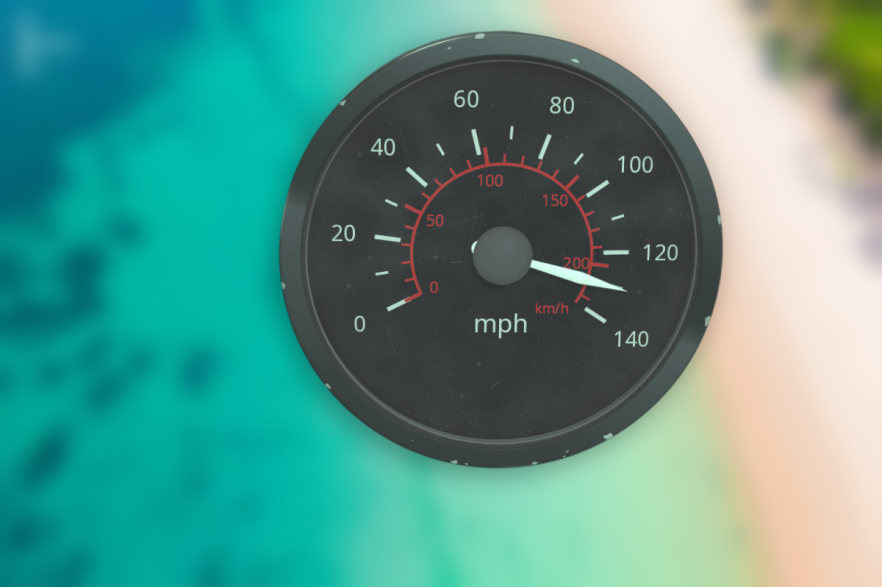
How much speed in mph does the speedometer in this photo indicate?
130 mph
